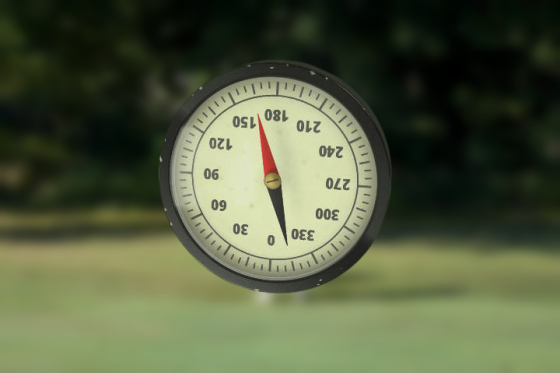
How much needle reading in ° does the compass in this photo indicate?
165 °
